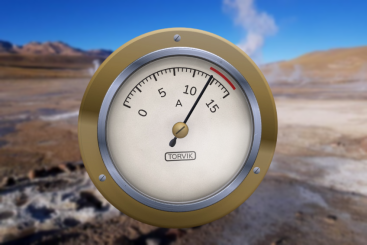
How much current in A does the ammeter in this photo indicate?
12 A
